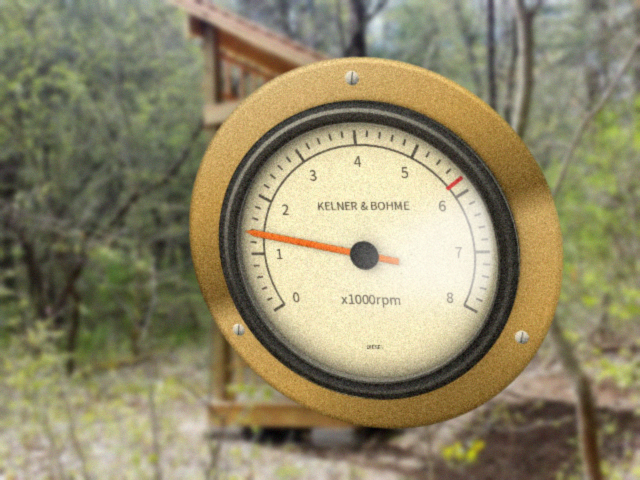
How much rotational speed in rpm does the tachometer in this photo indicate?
1400 rpm
